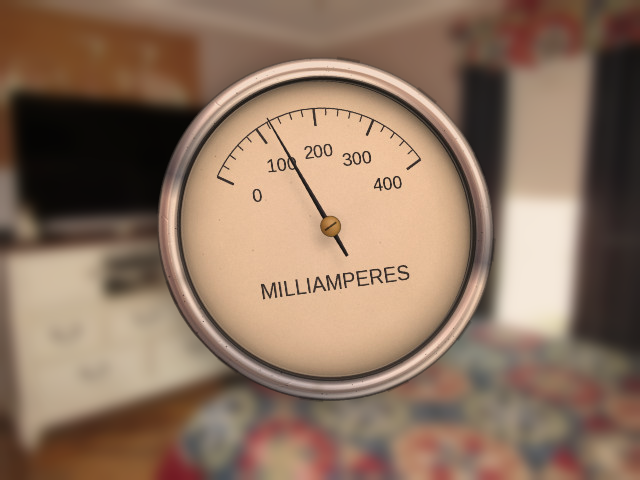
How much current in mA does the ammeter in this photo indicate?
120 mA
